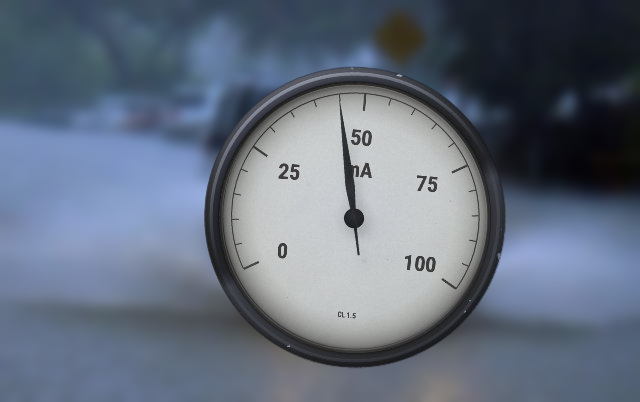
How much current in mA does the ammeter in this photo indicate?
45 mA
